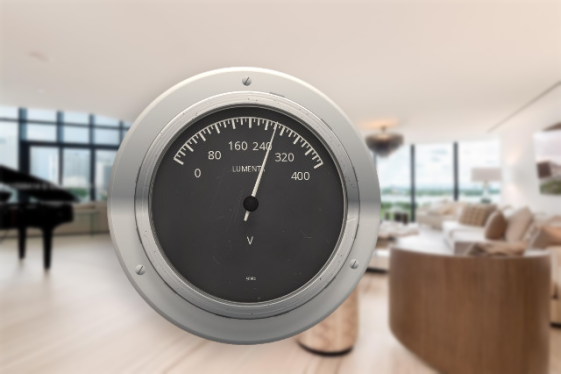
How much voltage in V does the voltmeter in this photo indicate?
260 V
